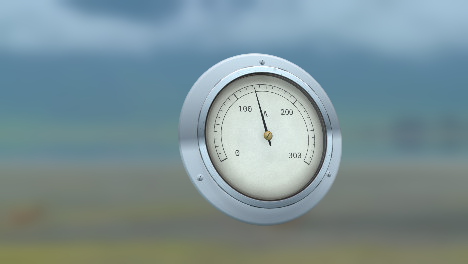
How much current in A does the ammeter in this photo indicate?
130 A
